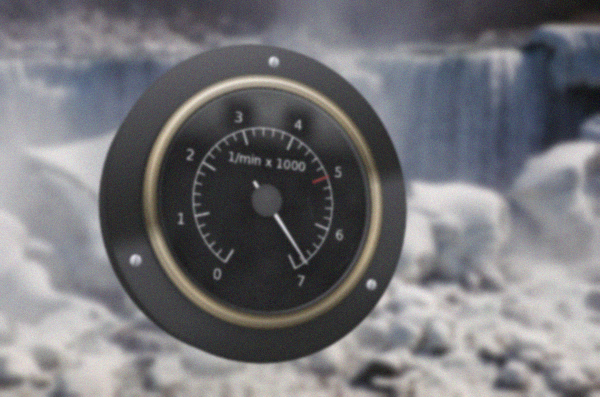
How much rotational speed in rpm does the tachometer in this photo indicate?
6800 rpm
